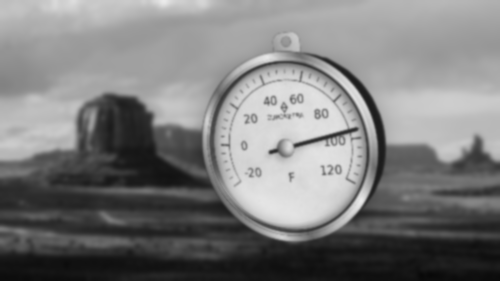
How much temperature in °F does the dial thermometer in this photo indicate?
96 °F
